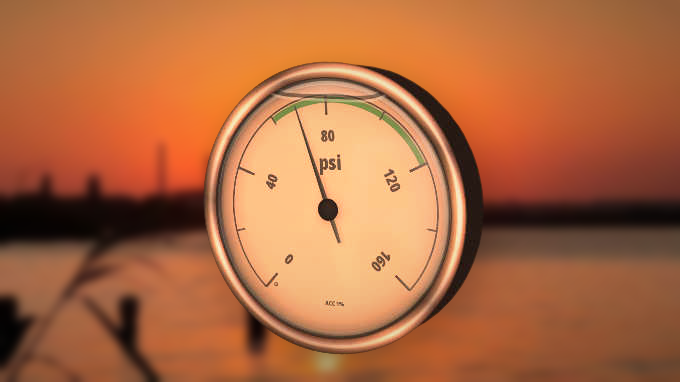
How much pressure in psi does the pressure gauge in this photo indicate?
70 psi
